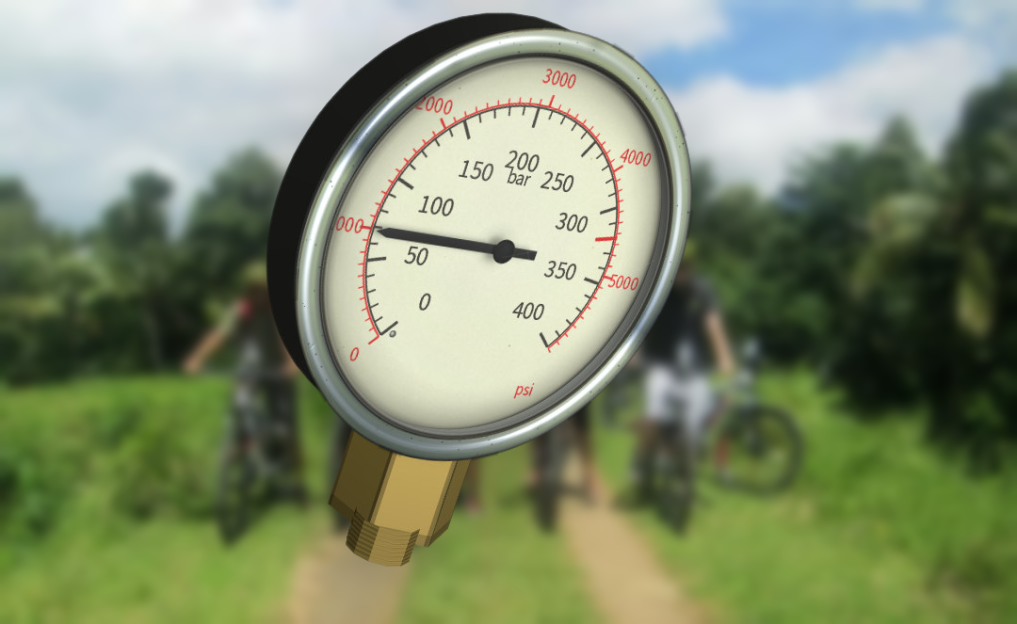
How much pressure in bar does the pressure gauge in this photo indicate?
70 bar
